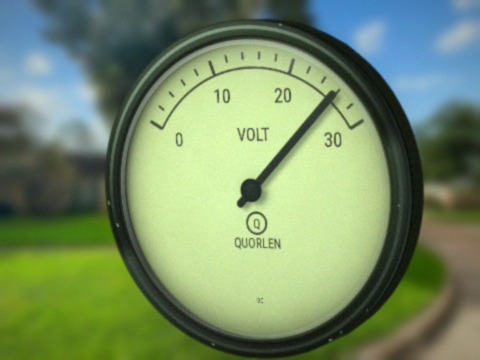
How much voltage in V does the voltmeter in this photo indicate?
26 V
